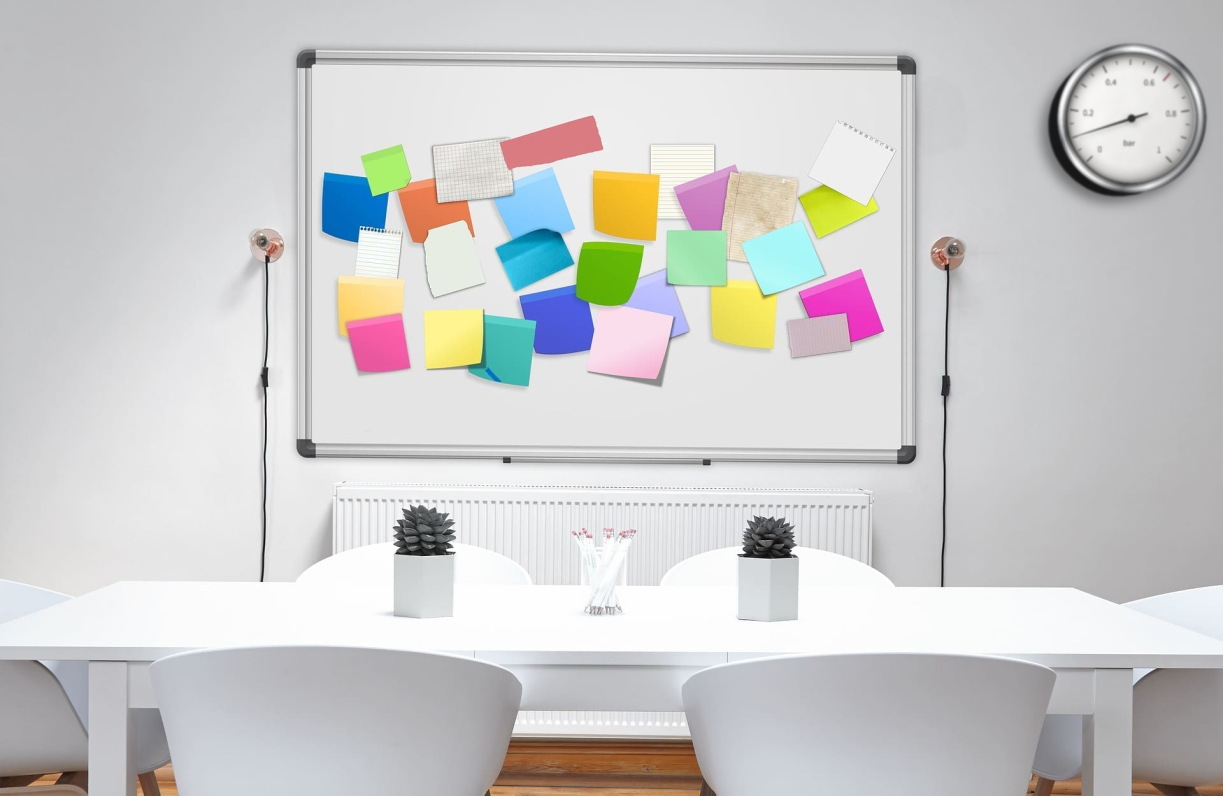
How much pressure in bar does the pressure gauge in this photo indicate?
0.1 bar
